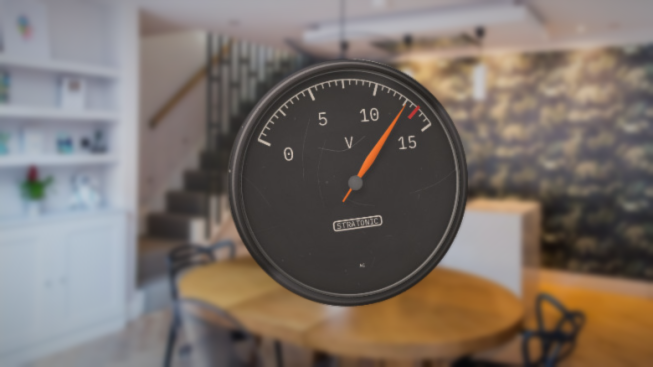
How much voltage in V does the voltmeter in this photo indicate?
12.5 V
